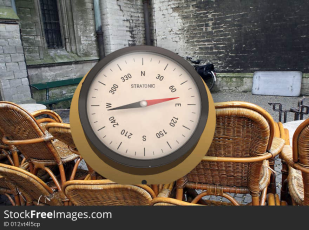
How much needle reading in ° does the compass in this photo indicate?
80 °
